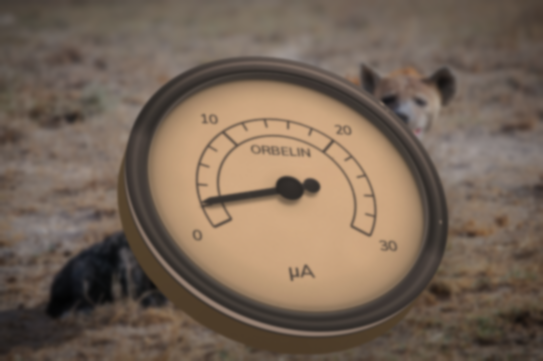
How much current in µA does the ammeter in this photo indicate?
2 µA
